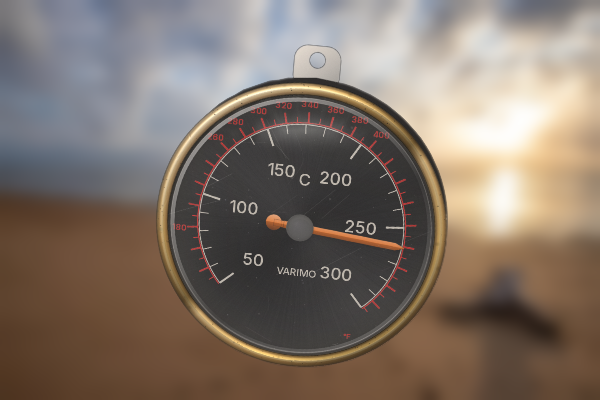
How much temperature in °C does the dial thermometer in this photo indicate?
260 °C
